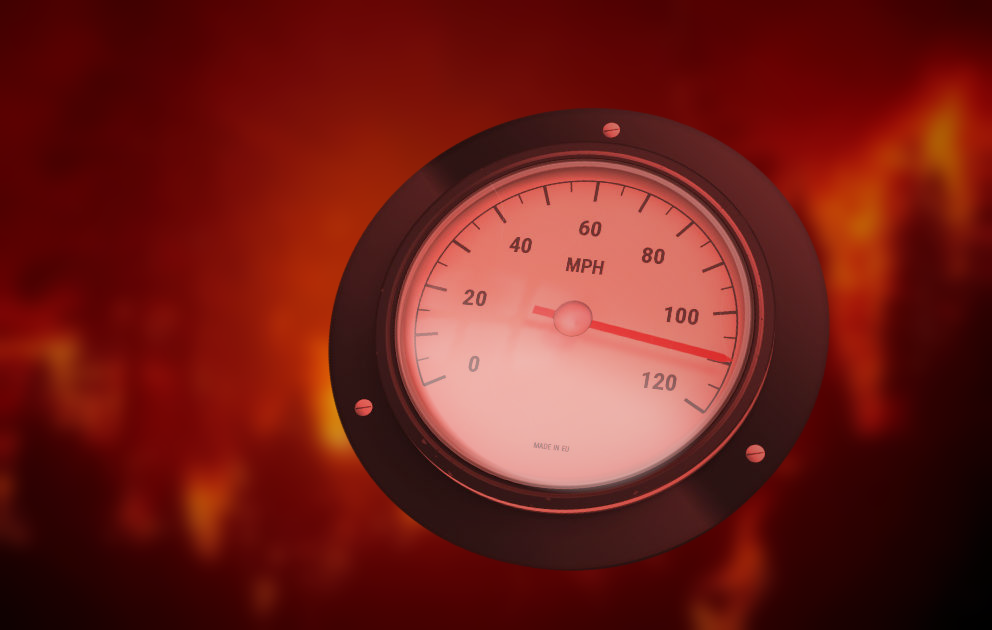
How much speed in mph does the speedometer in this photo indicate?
110 mph
